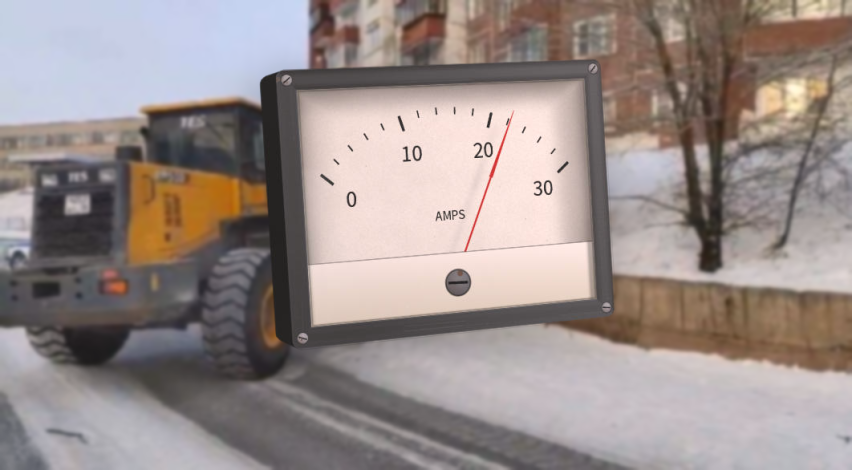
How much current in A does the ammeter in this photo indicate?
22 A
